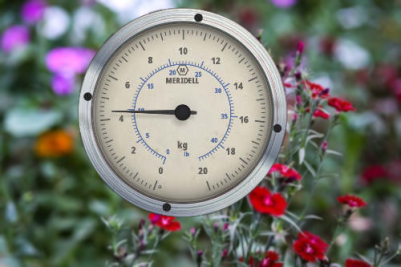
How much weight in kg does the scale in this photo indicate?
4.4 kg
